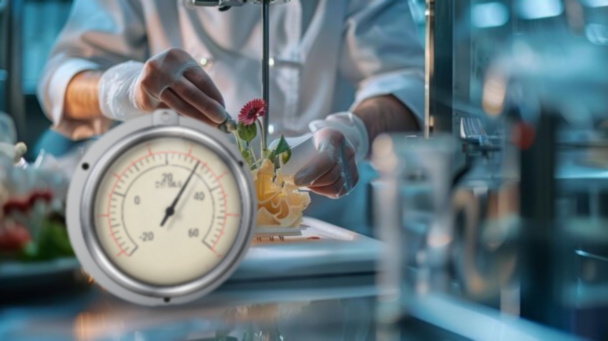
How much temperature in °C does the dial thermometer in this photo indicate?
30 °C
